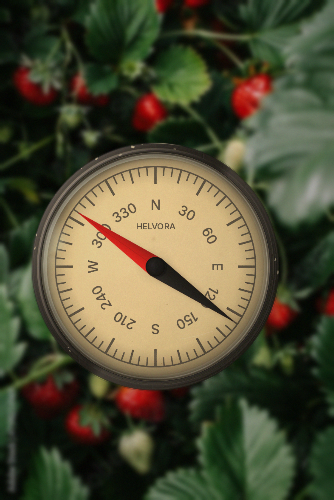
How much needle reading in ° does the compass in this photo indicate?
305 °
